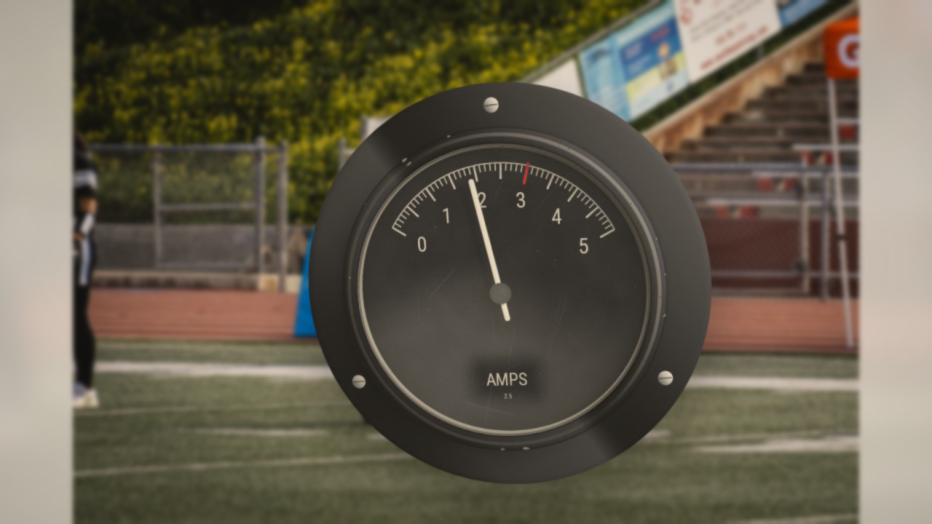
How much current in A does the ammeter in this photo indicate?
1.9 A
